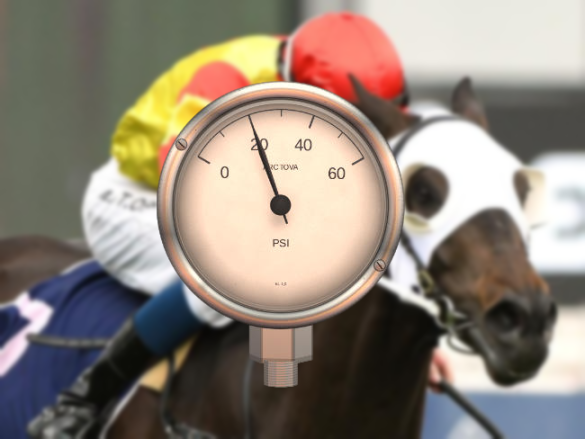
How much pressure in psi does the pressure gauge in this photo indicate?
20 psi
